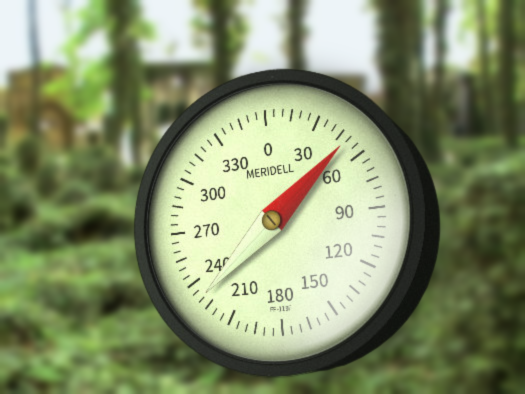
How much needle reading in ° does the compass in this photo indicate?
50 °
